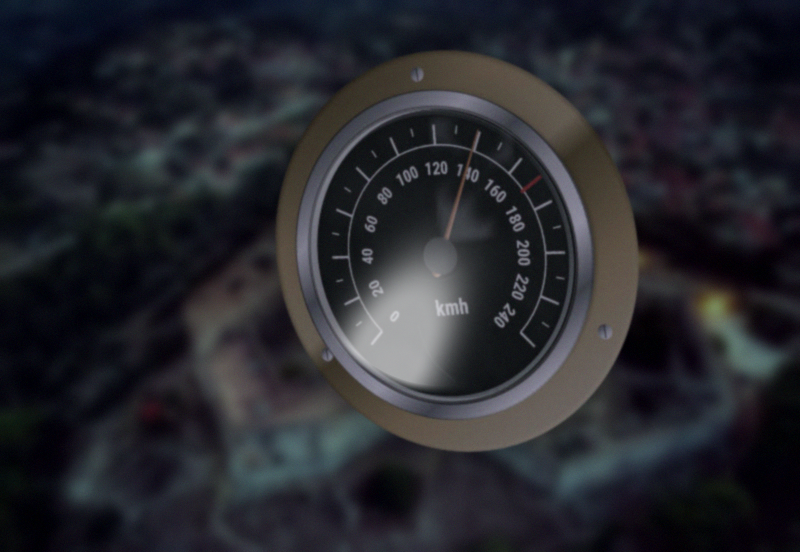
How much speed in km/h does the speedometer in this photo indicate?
140 km/h
